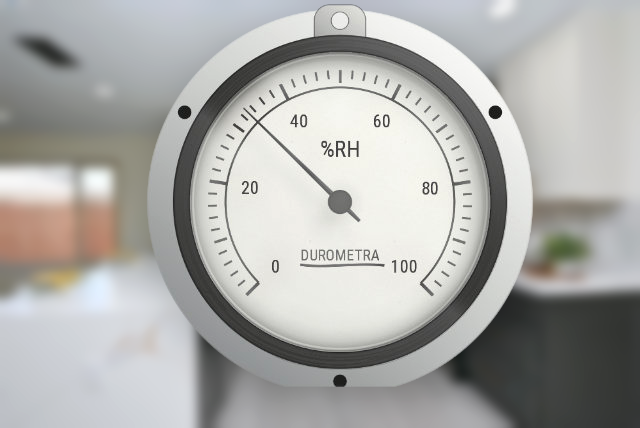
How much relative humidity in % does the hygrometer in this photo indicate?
33 %
